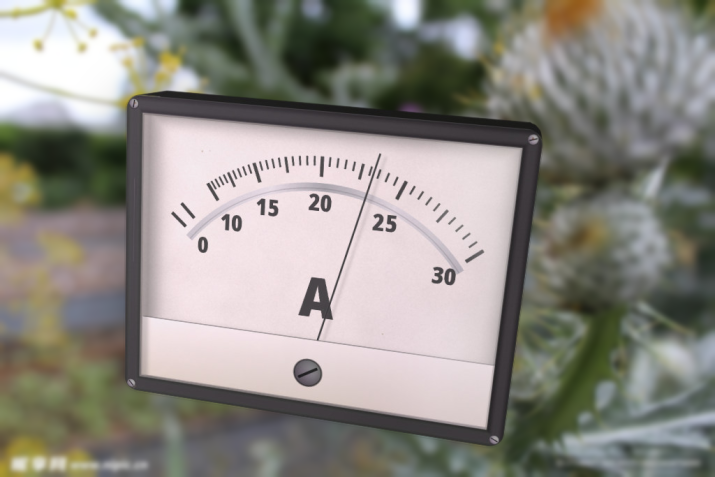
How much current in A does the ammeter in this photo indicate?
23.25 A
